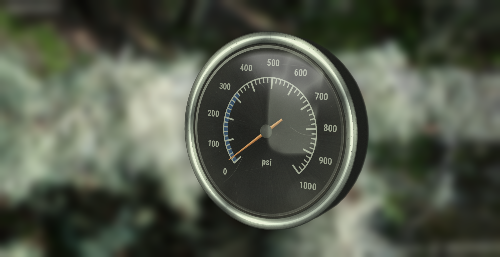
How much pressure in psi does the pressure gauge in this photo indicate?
20 psi
